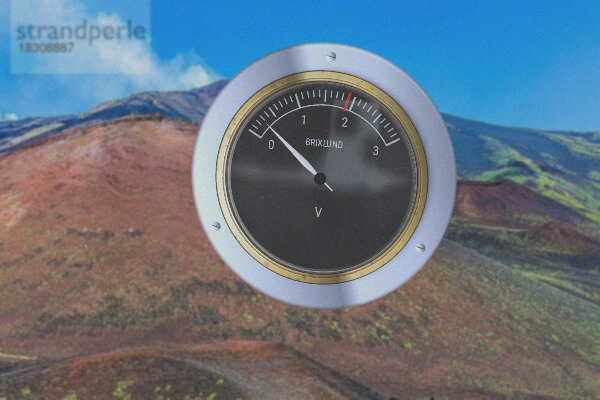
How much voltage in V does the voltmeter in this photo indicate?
0.3 V
